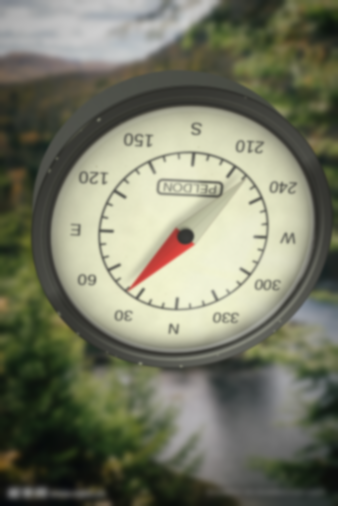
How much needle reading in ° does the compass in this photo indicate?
40 °
